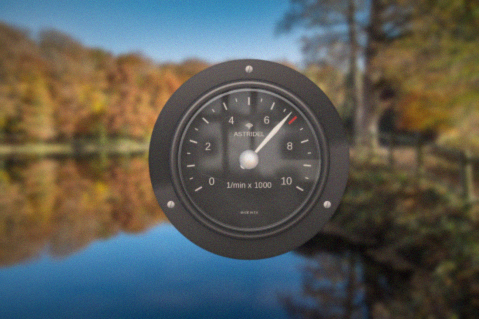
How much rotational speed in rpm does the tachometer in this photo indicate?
6750 rpm
